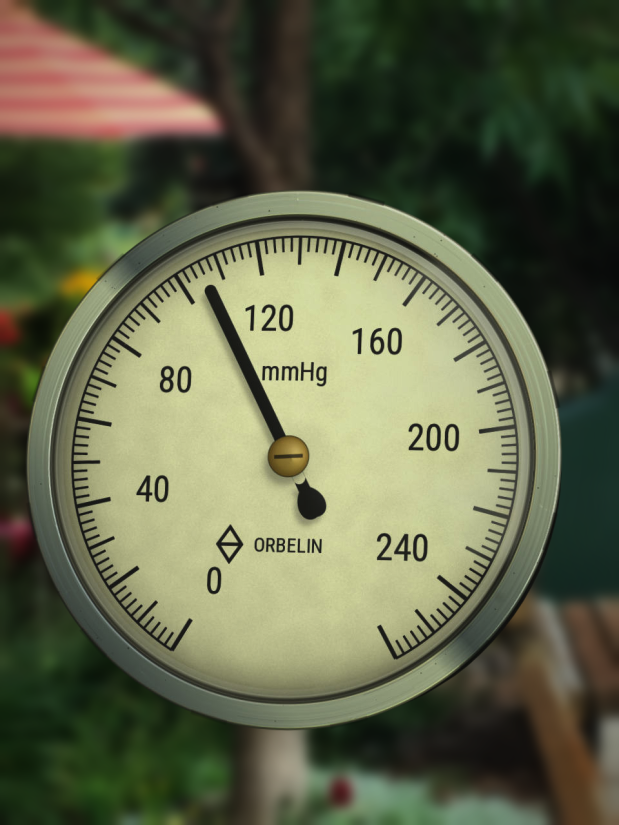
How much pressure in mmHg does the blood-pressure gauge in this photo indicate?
106 mmHg
